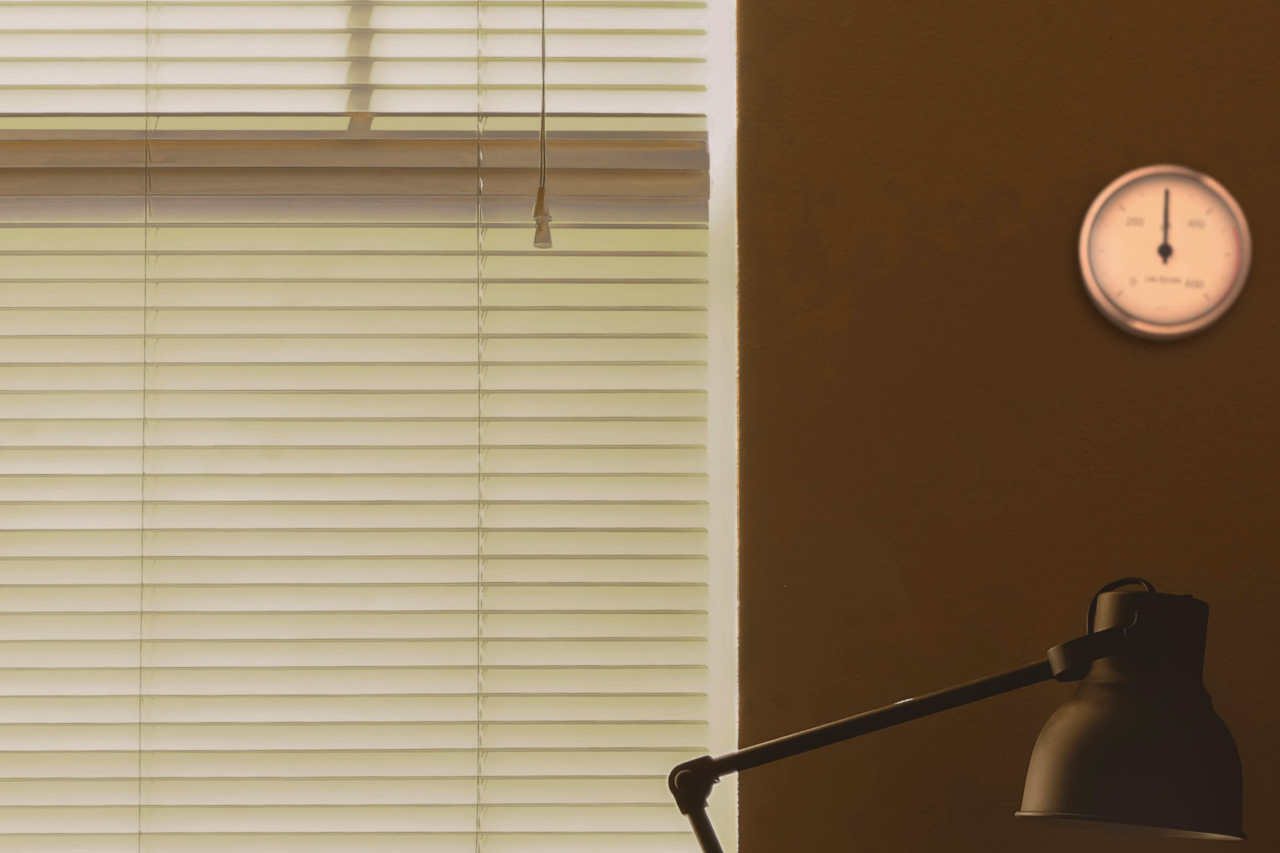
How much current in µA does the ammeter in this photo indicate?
300 µA
